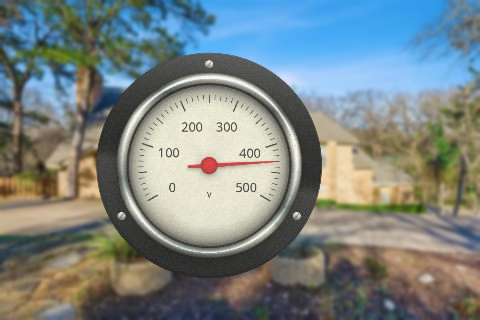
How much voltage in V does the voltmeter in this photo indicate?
430 V
